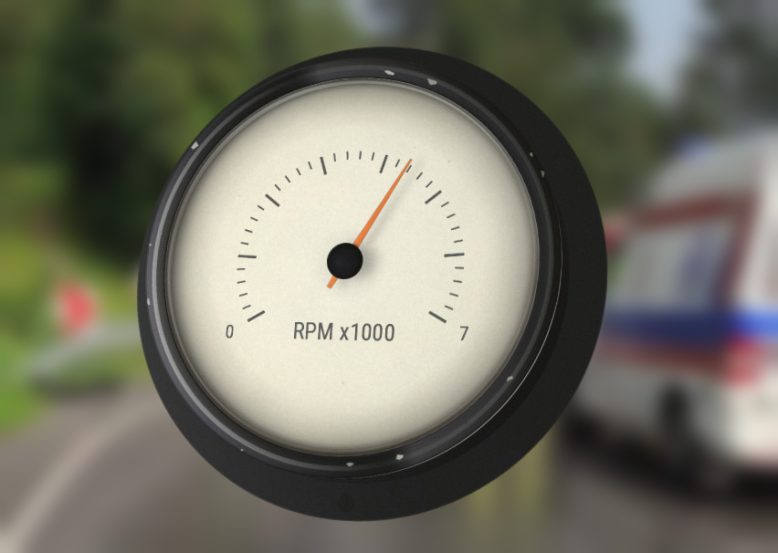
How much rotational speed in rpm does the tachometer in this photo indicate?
4400 rpm
